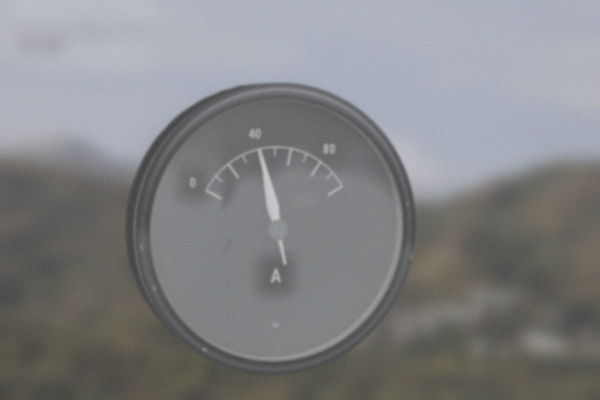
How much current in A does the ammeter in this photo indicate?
40 A
